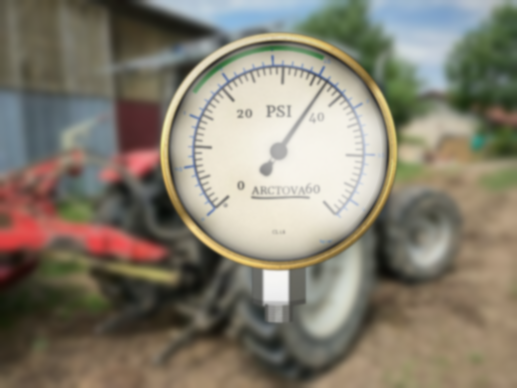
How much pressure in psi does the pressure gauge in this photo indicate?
37 psi
